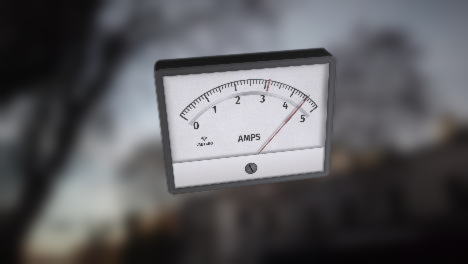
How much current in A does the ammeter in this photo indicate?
4.5 A
